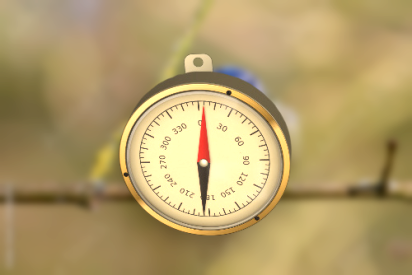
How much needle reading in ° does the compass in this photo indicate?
5 °
